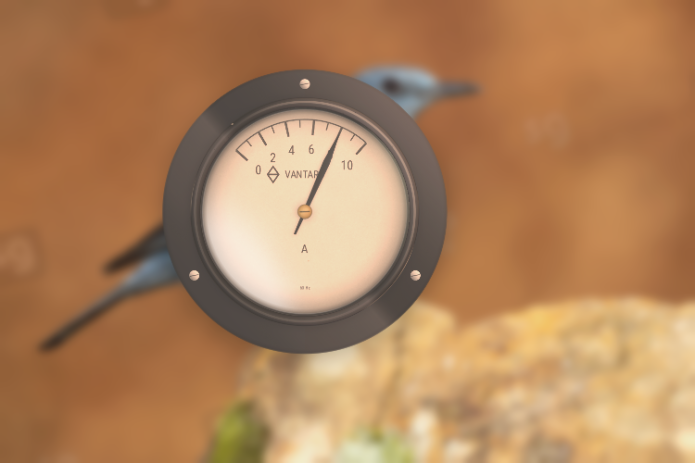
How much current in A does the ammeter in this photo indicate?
8 A
